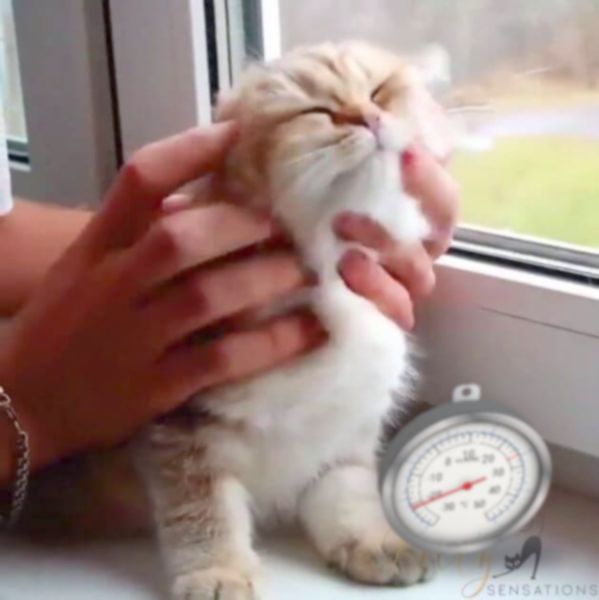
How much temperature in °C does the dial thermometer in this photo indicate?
-20 °C
